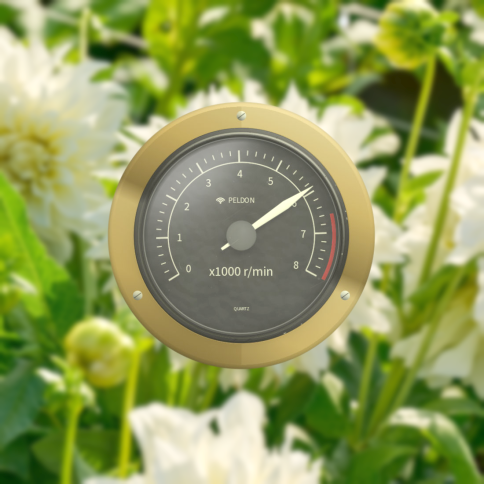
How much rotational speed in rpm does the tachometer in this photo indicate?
5900 rpm
